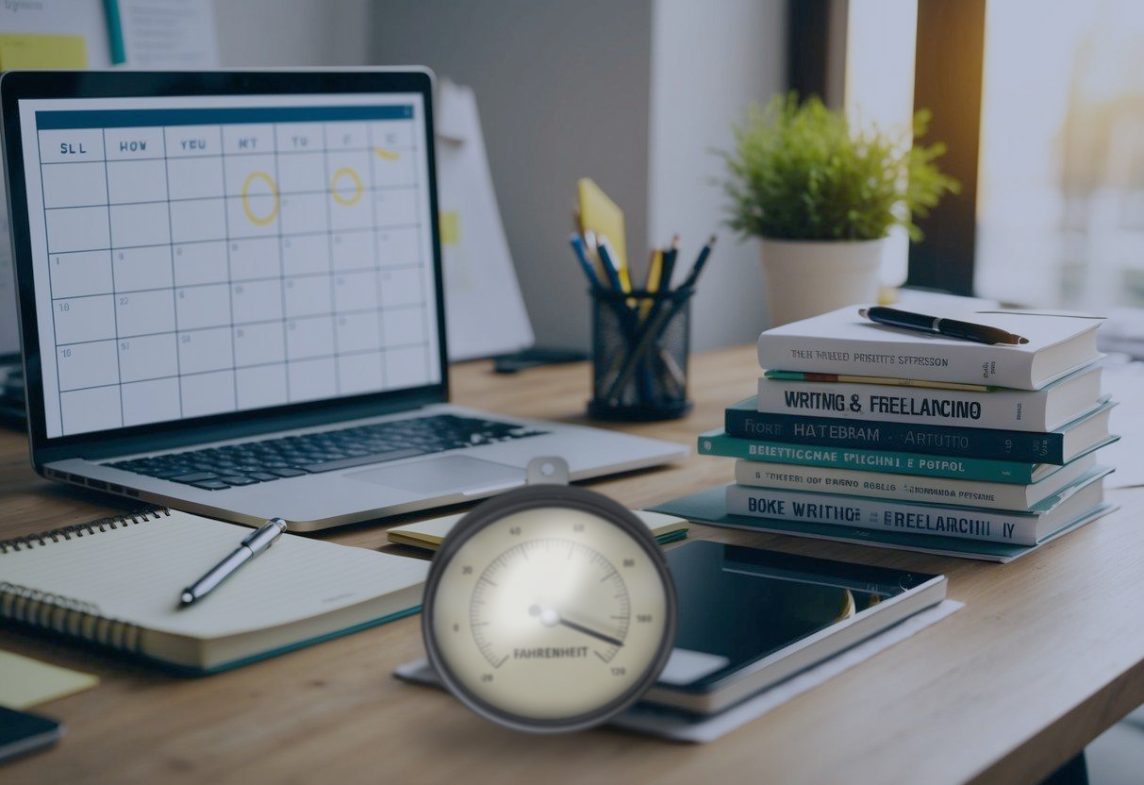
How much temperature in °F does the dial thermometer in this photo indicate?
110 °F
